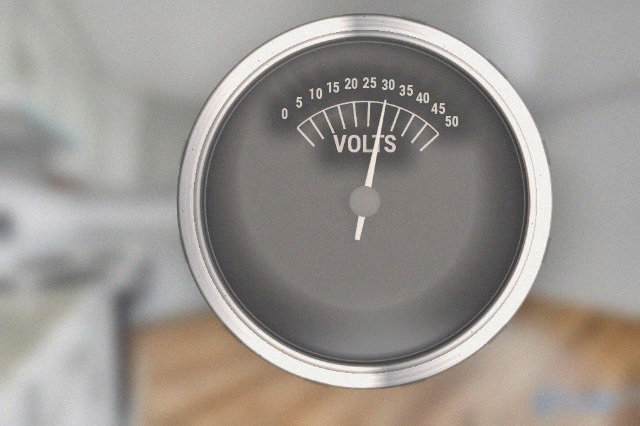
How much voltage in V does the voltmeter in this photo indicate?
30 V
